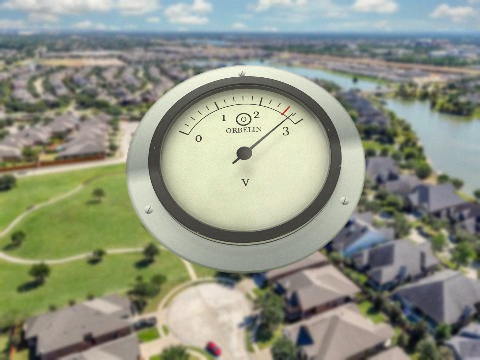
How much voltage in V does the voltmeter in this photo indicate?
2.8 V
